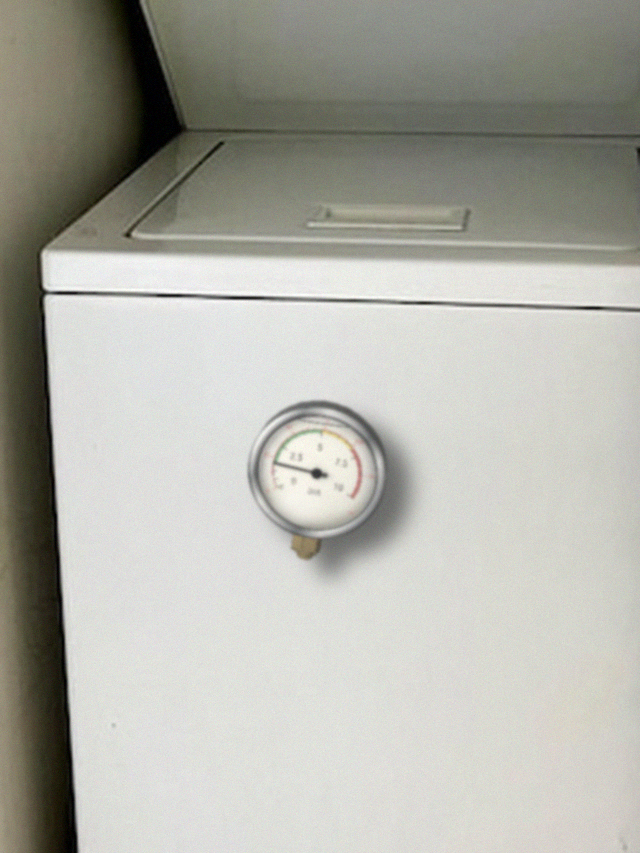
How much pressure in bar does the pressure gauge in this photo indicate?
1.5 bar
